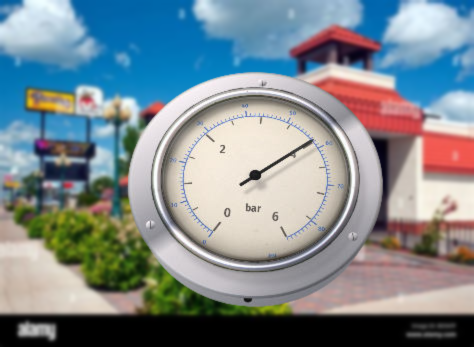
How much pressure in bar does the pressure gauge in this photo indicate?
4 bar
